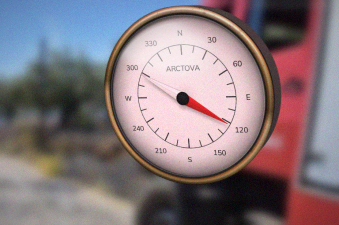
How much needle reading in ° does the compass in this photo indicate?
120 °
